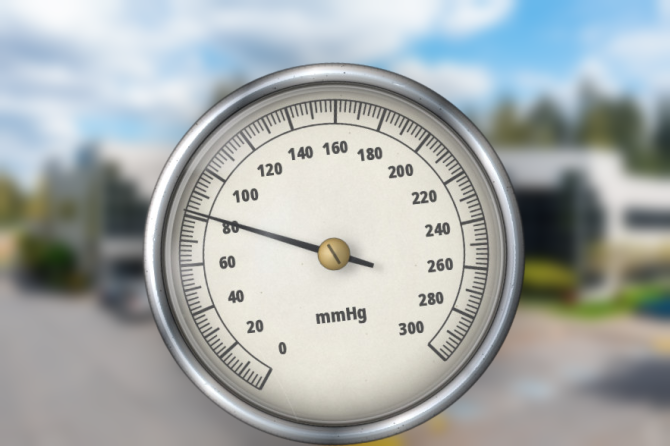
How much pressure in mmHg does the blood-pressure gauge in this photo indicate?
82 mmHg
